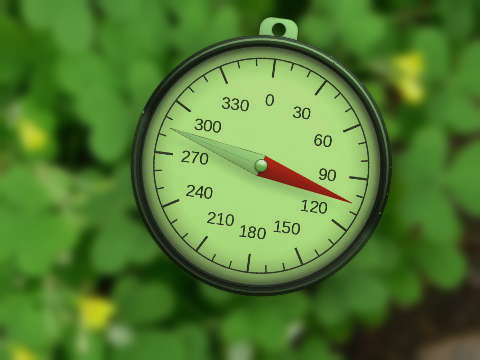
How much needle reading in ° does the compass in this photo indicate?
105 °
